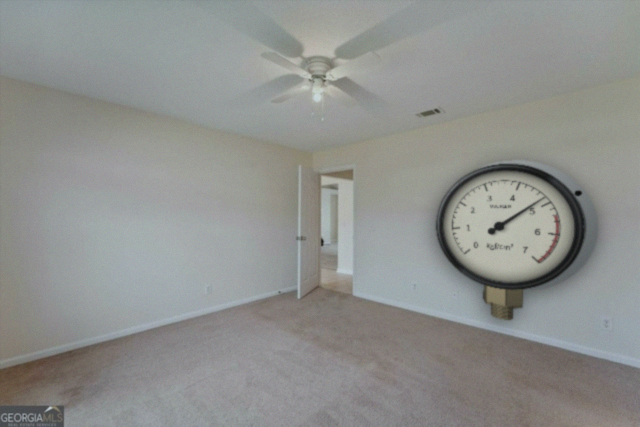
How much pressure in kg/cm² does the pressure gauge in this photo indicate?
4.8 kg/cm²
